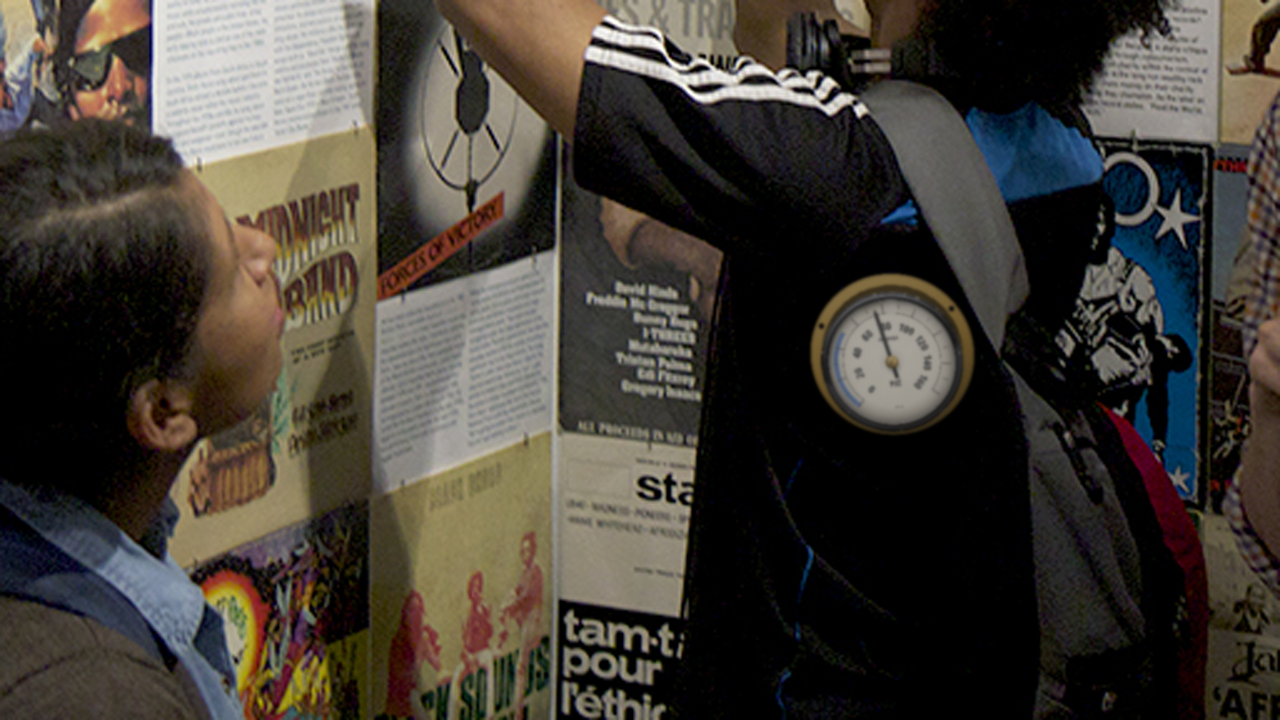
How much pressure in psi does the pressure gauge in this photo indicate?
75 psi
